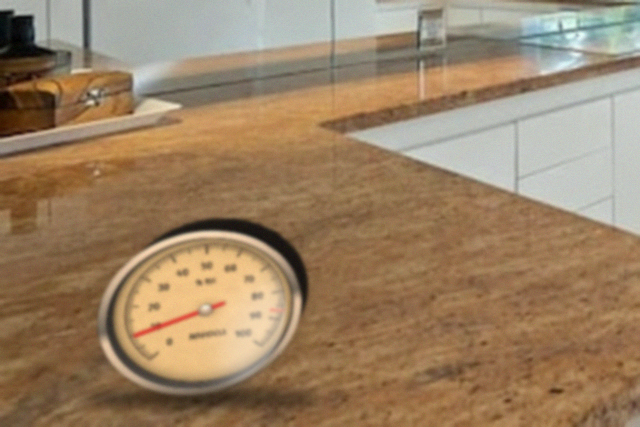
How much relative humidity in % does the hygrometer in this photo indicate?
10 %
